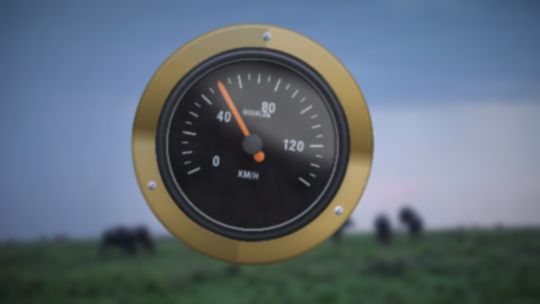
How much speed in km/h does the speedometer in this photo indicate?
50 km/h
